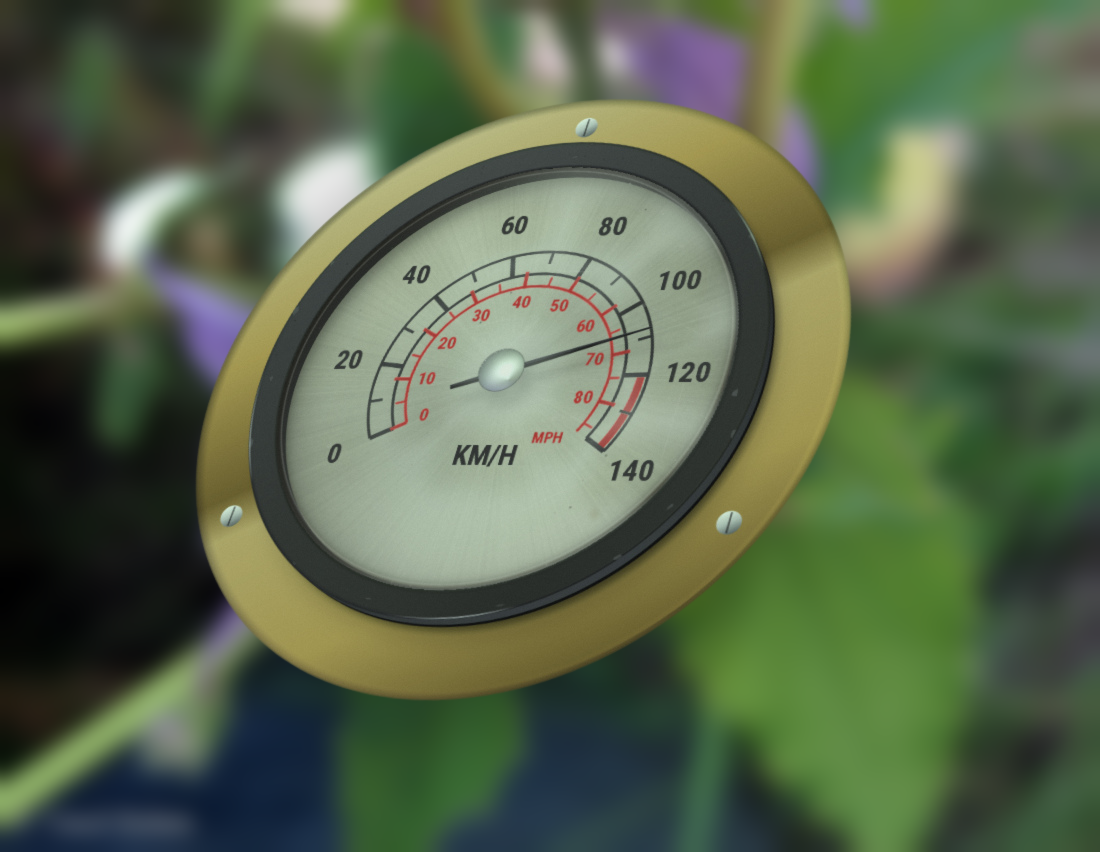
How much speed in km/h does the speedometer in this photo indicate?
110 km/h
